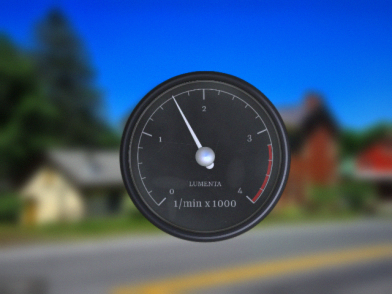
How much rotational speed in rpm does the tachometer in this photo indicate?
1600 rpm
